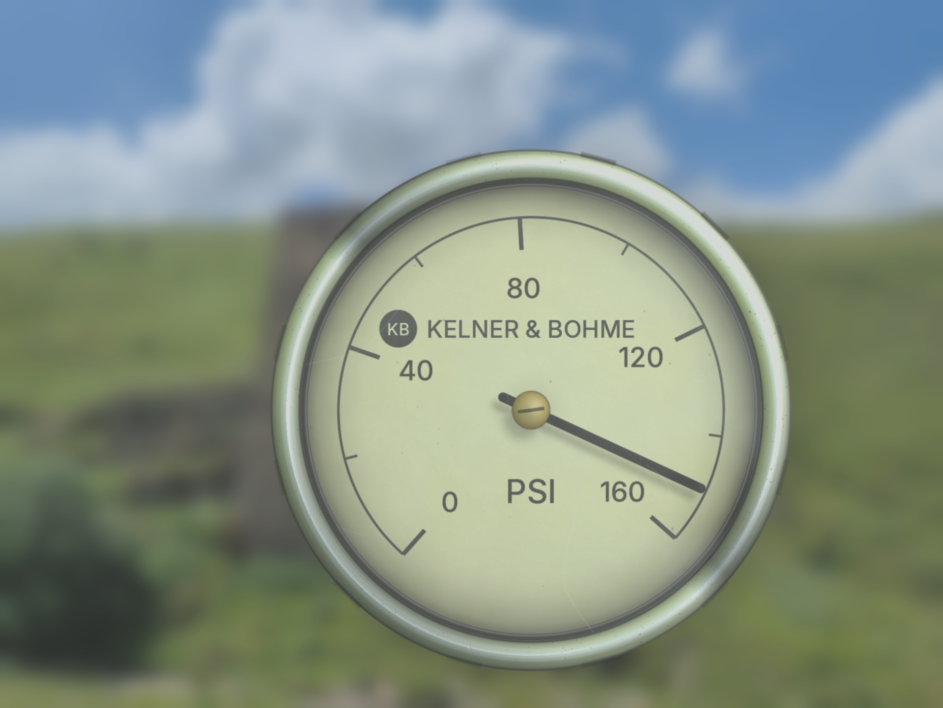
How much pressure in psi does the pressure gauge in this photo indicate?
150 psi
